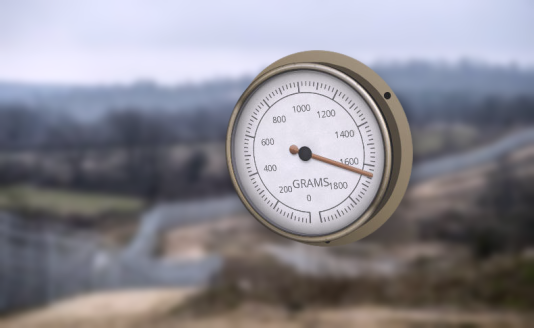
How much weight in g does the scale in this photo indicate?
1640 g
